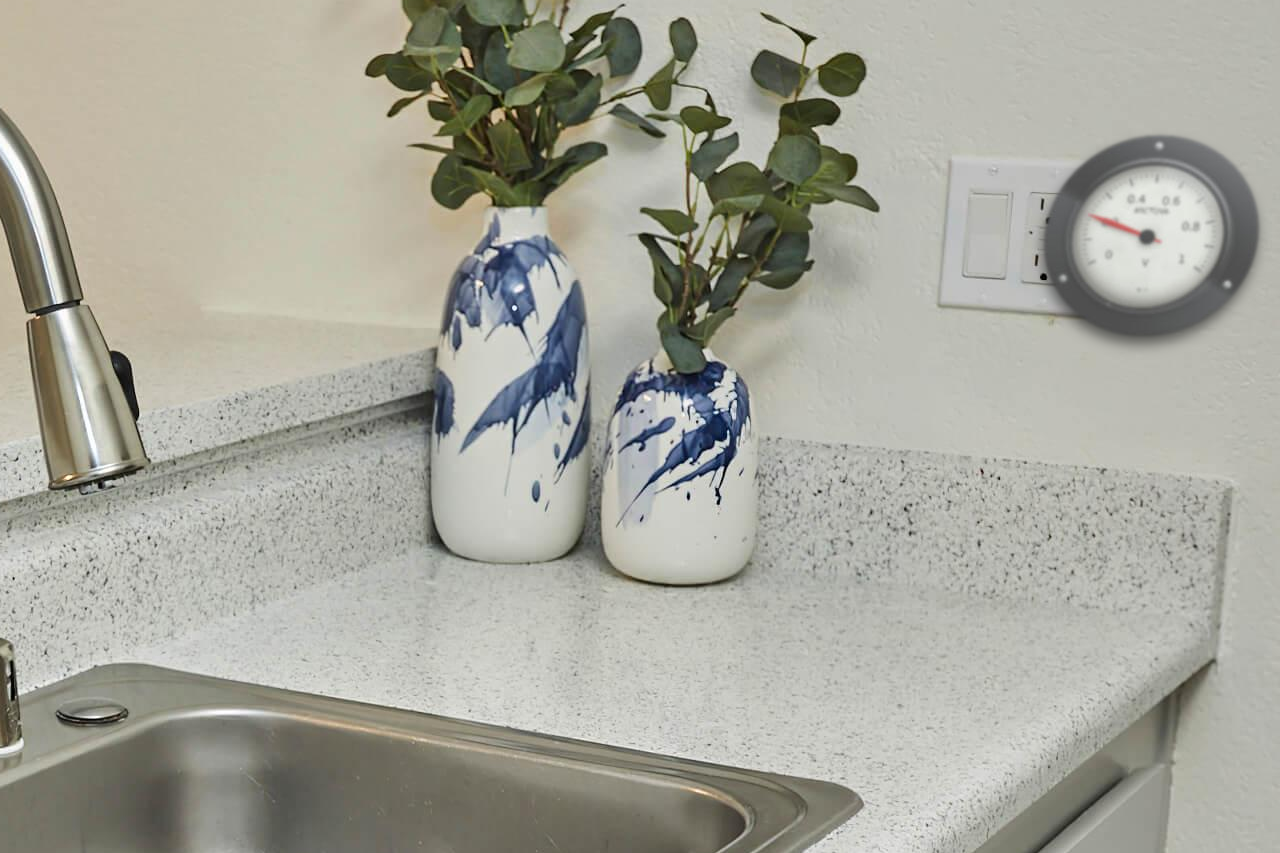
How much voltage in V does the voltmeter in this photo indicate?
0.2 V
